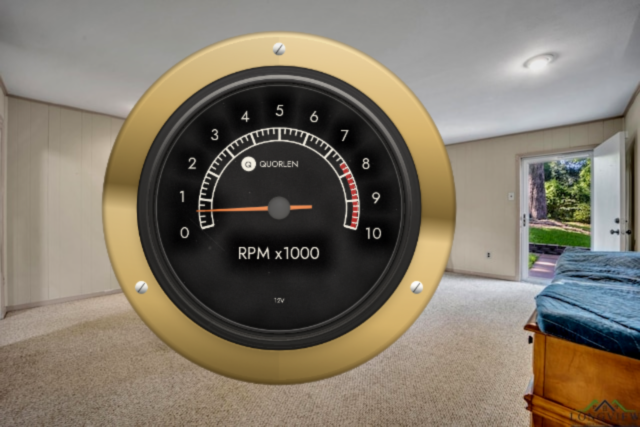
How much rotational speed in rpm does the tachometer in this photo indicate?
600 rpm
